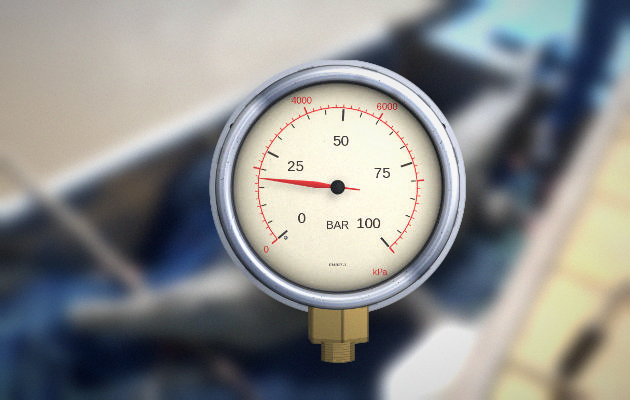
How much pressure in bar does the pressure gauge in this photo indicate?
17.5 bar
